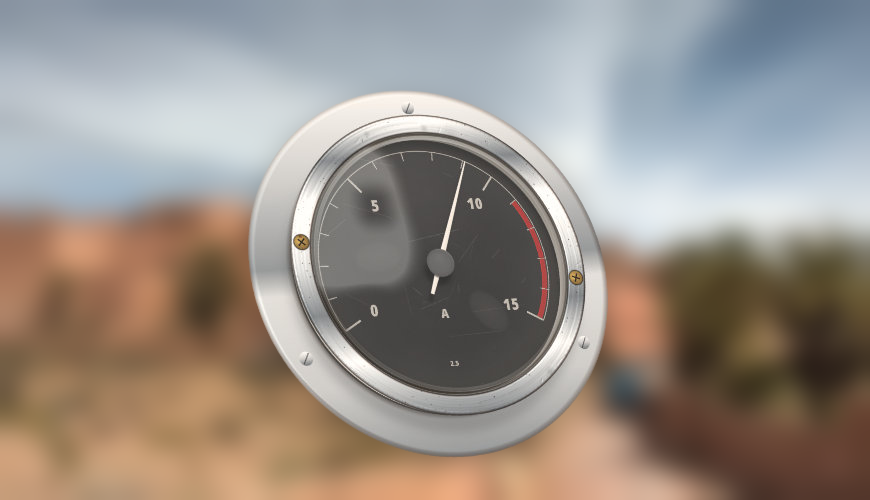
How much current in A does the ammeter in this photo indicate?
9 A
